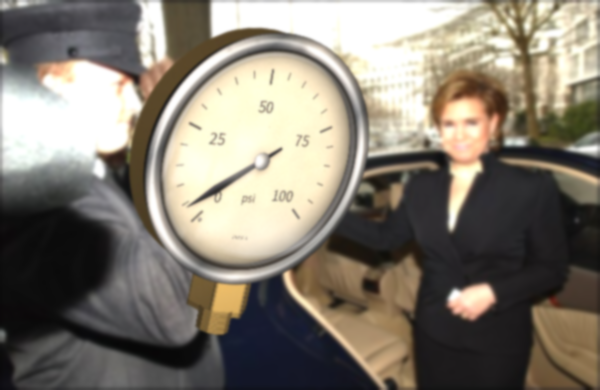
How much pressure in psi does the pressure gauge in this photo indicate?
5 psi
